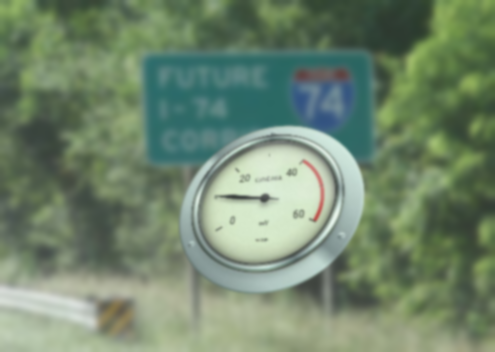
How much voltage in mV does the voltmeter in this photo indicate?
10 mV
